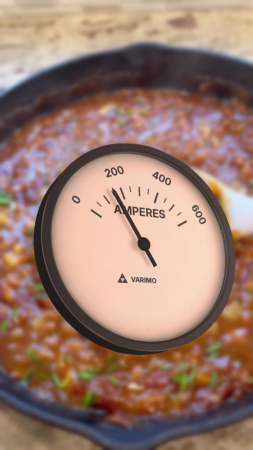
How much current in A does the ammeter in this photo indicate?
150 A
